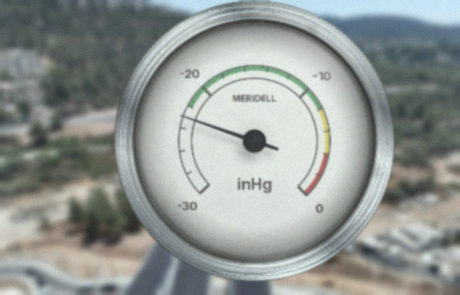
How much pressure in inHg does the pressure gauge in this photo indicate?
-23 inHg
